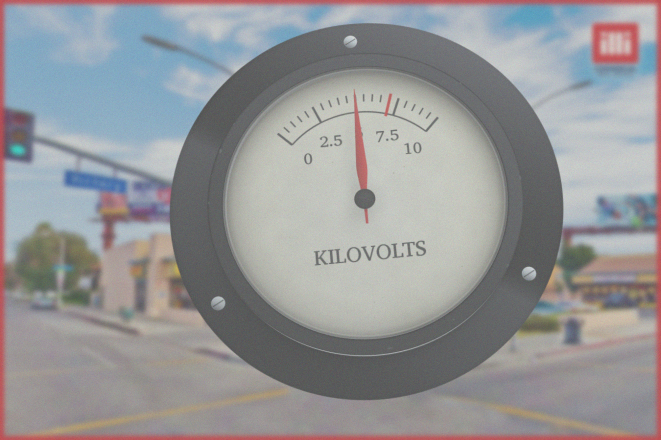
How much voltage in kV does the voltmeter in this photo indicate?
5 kV
